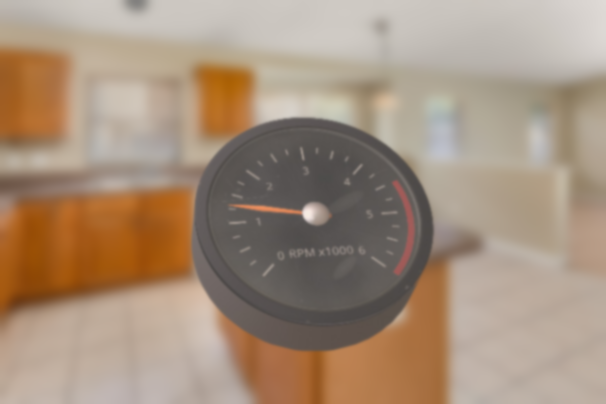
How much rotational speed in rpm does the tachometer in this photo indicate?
1250 rpm
